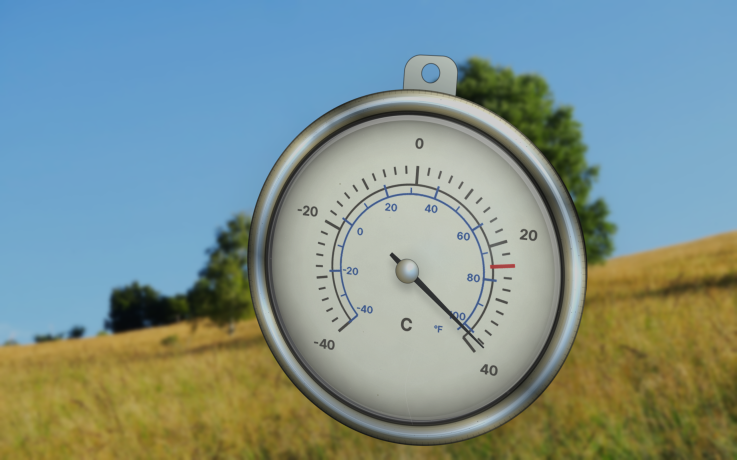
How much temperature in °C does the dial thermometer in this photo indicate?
38 °C
